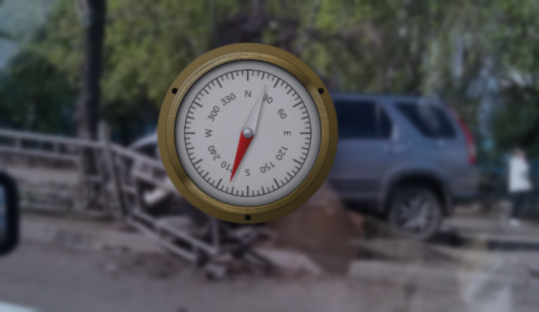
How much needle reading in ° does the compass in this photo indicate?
200 °
